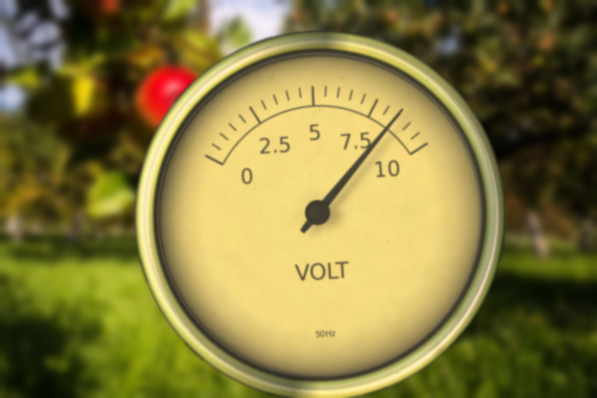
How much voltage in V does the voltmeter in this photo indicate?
8.5 V
